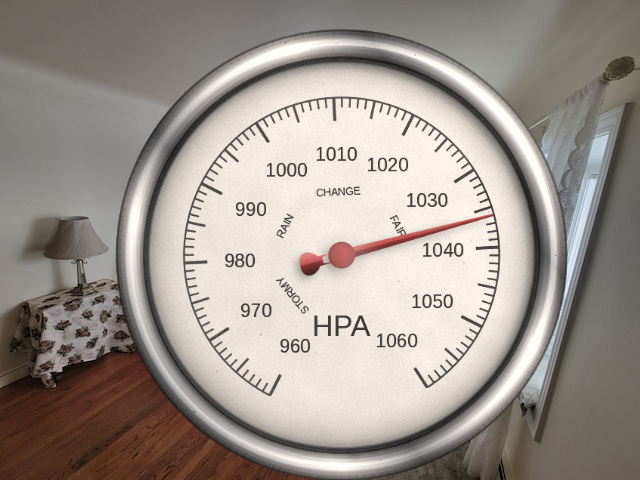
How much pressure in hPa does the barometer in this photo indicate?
1036 hPa
